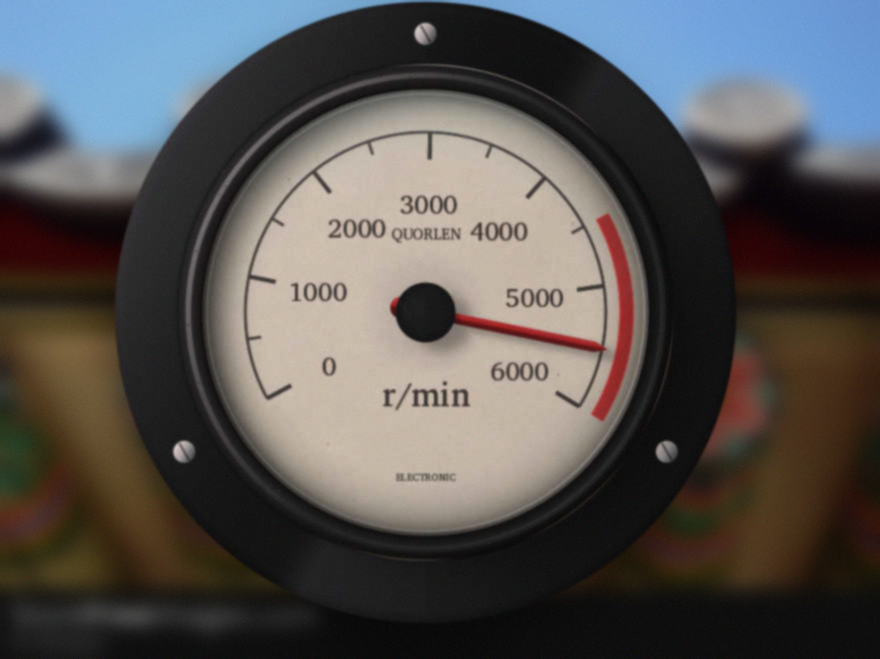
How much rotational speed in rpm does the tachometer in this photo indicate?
5500 rpm
